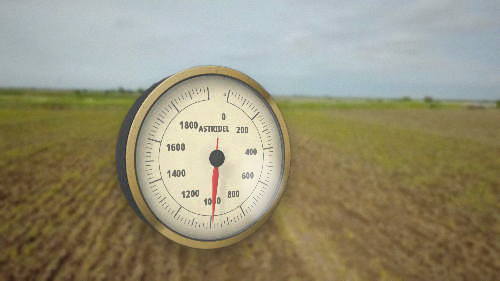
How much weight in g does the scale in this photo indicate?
1000 g
